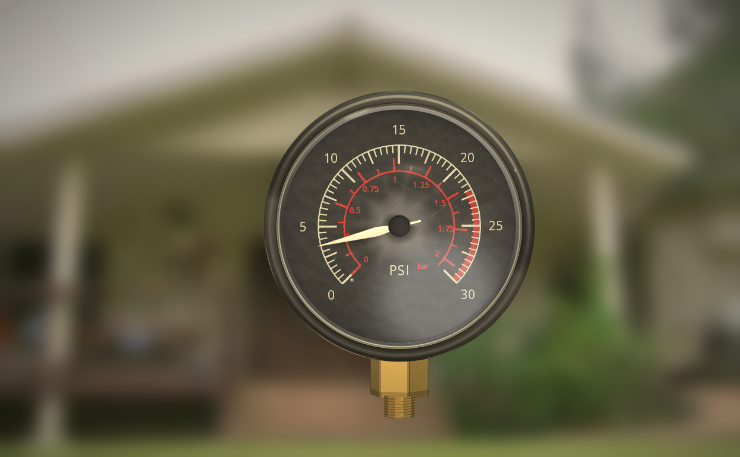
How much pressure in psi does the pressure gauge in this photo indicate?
3.5 psi
